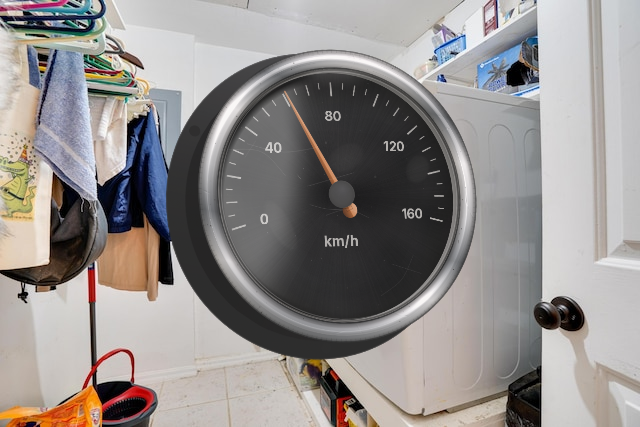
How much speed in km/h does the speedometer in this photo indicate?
60 km/h
